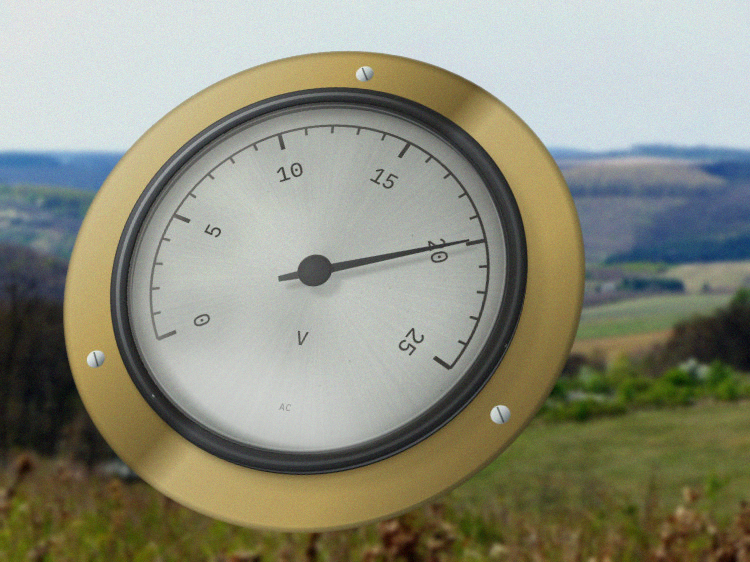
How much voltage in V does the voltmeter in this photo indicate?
20 V
